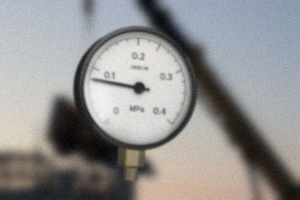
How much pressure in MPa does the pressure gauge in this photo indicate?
0.08 MPa
